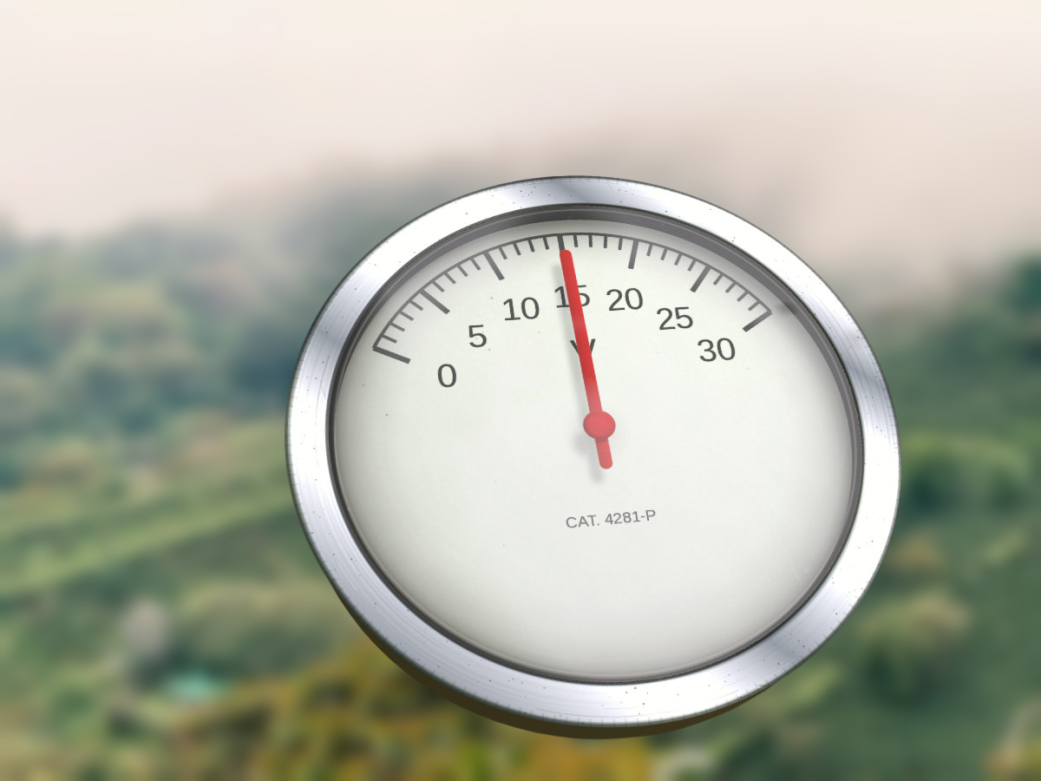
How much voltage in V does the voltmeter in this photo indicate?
15 V
